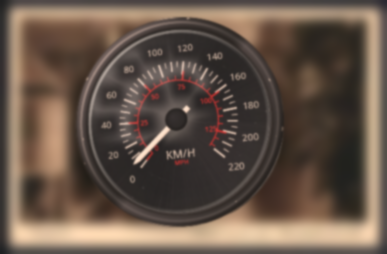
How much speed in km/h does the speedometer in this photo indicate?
5 km/h
